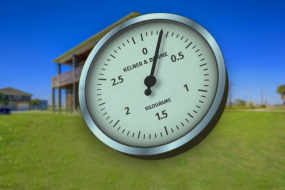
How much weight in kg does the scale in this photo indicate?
0.2 kg
